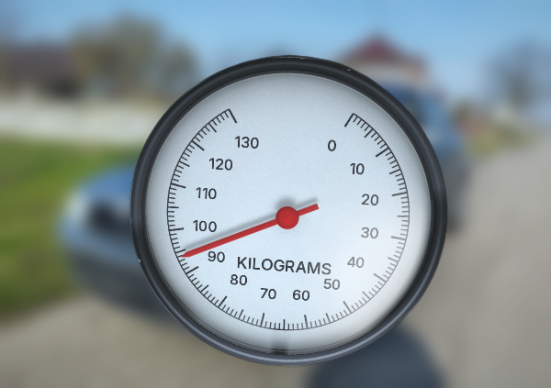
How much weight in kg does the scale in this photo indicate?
94 kg
